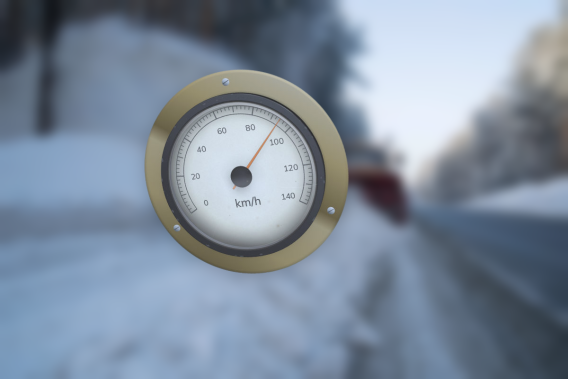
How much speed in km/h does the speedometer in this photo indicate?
94 km/h
